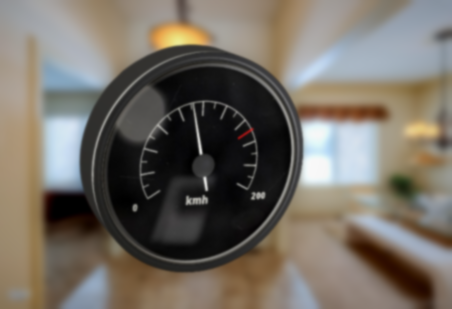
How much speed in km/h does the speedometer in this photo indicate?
90 km/h
